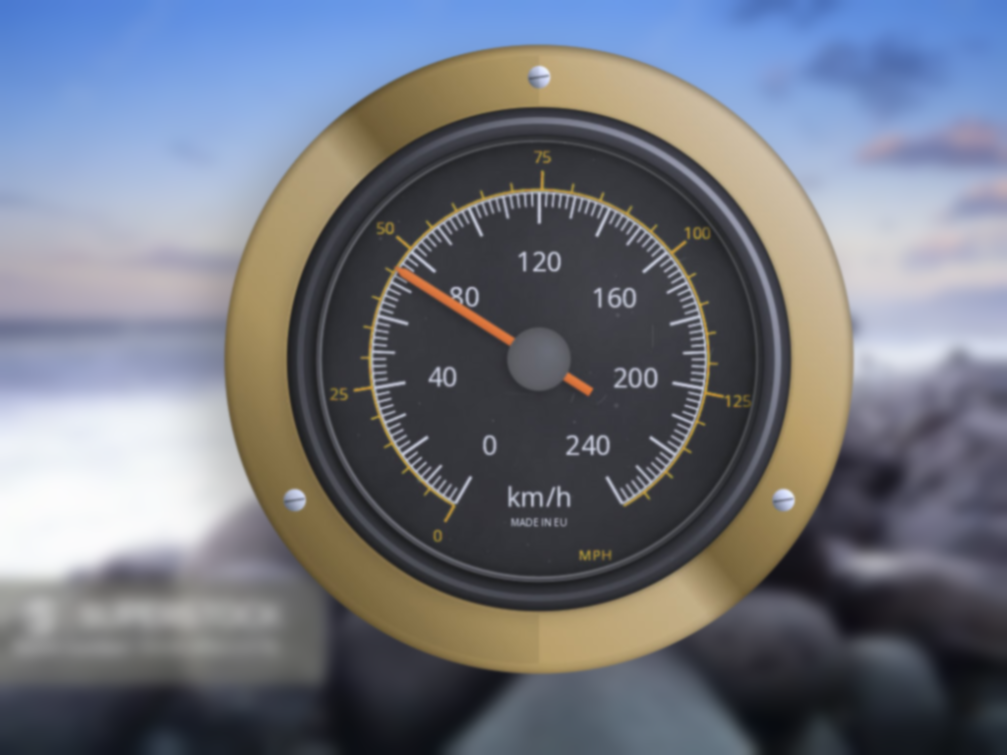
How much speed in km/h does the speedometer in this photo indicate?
74 km/h
